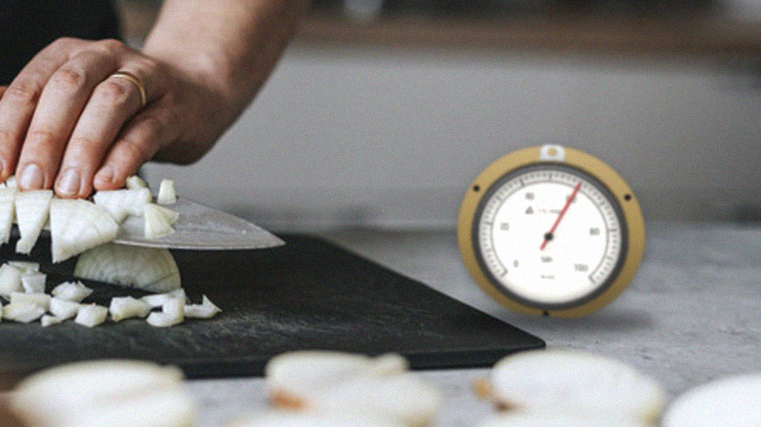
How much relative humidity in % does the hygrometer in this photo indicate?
60 %
